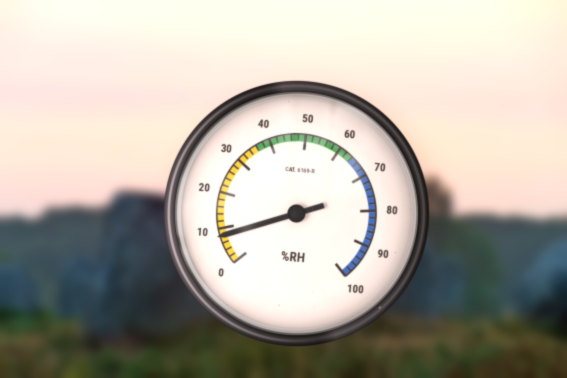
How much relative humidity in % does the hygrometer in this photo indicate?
8 %
